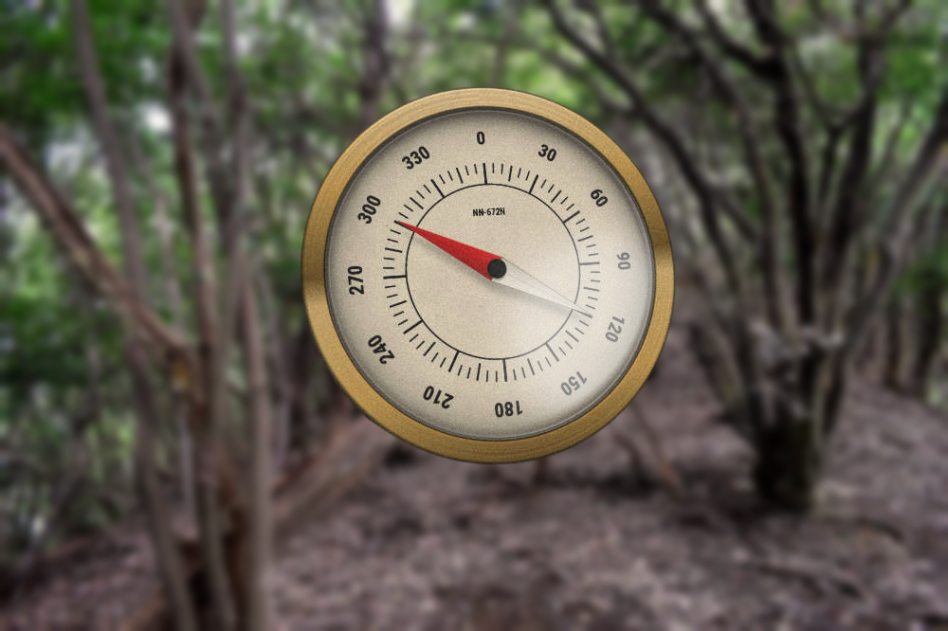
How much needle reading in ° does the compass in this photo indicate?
300 °
